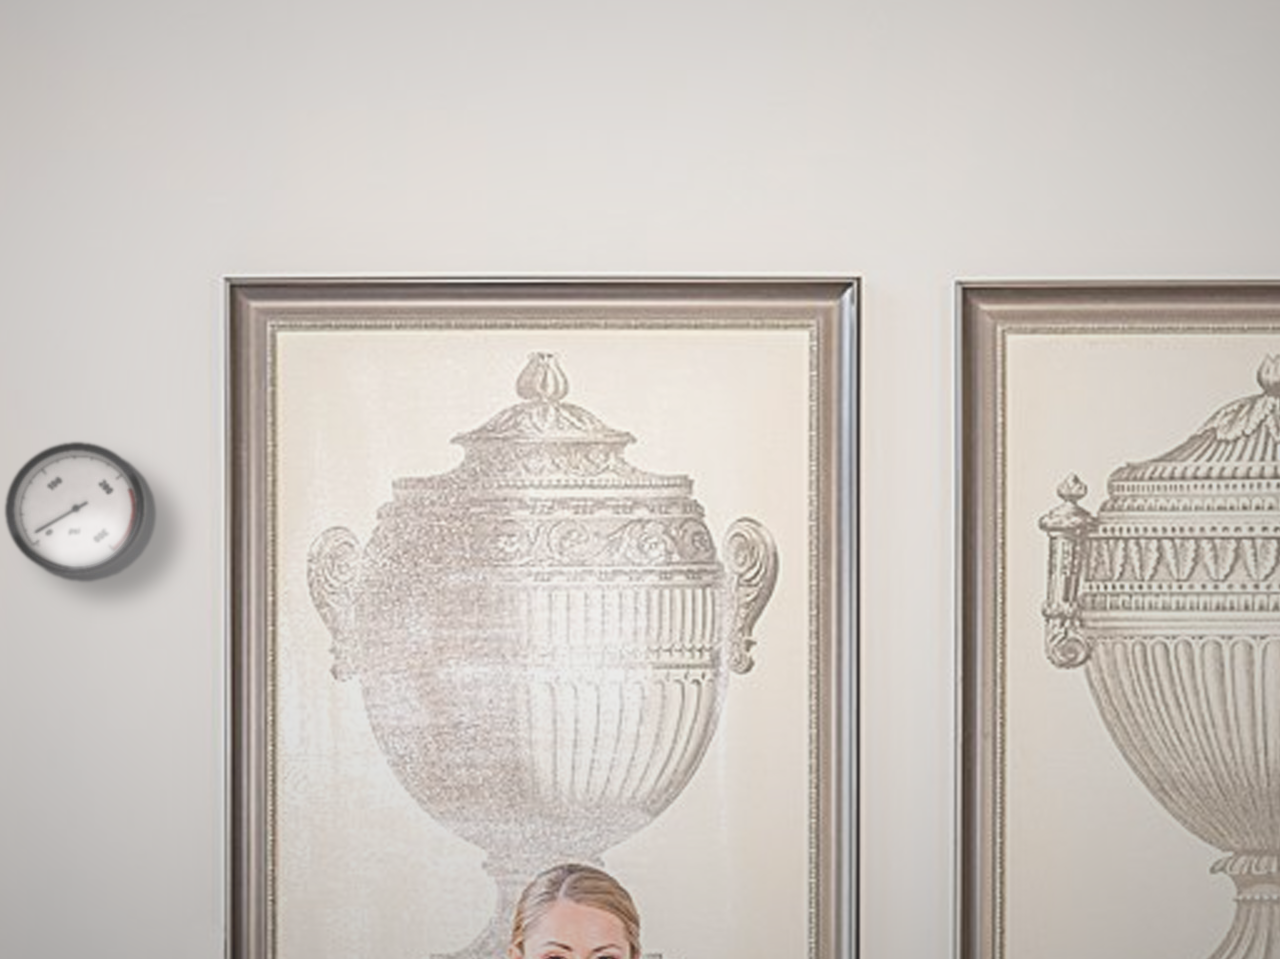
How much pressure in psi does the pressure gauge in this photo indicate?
10 psi
